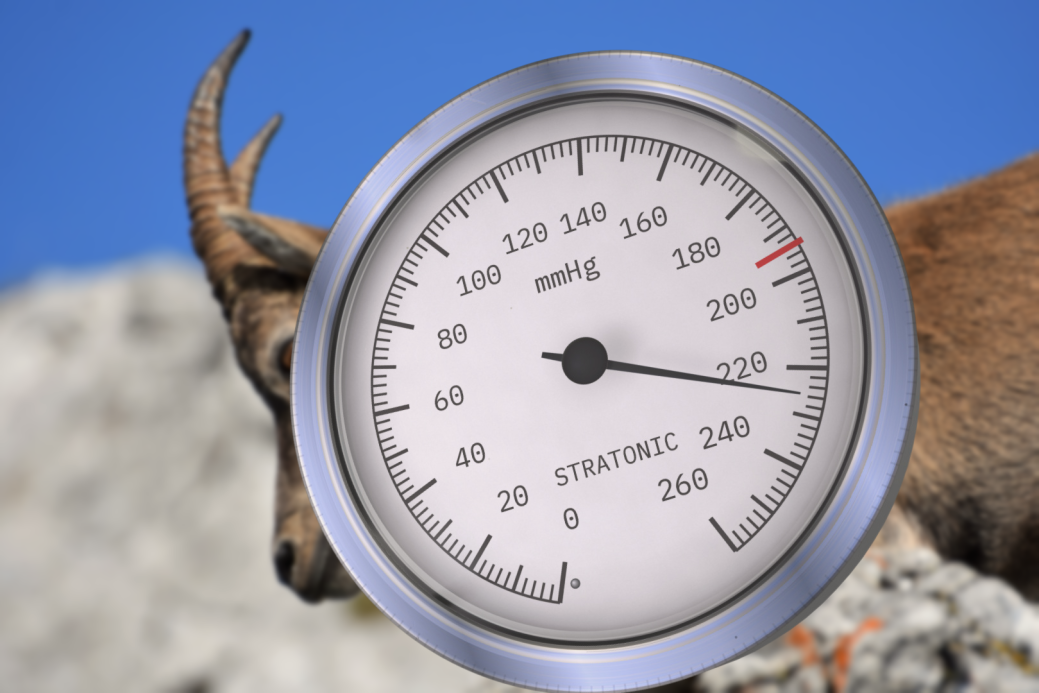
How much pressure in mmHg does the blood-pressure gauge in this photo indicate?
226 mmHg
